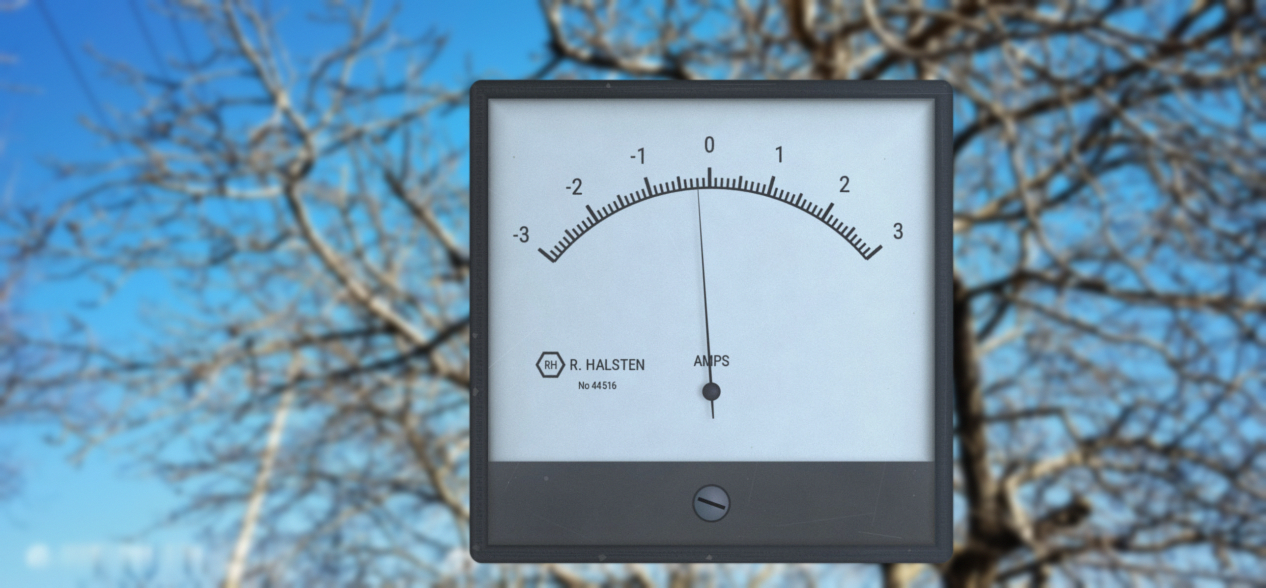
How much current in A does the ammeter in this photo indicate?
-0.2 A
